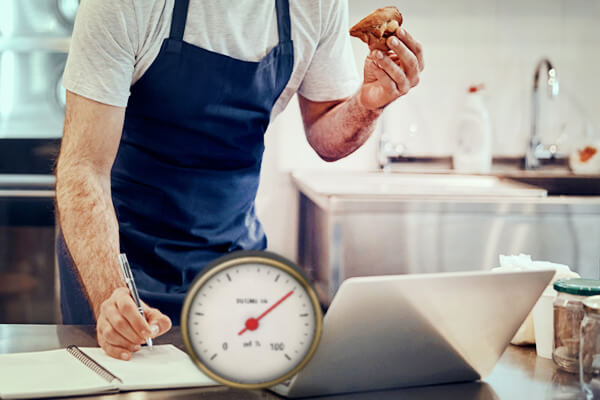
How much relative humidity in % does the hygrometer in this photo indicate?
68 %
